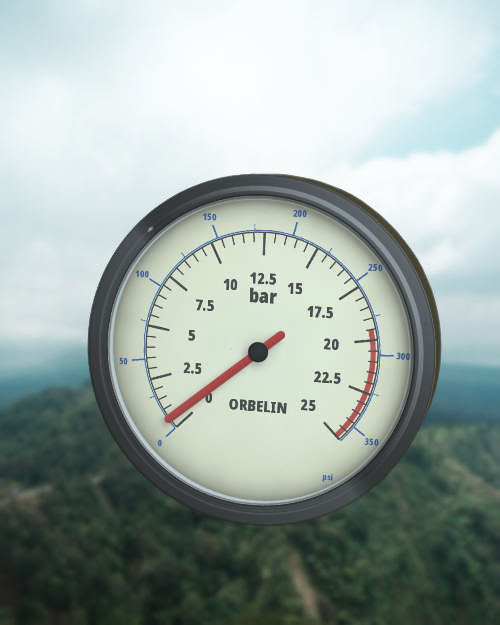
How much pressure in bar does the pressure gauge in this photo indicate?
0.5 bar
